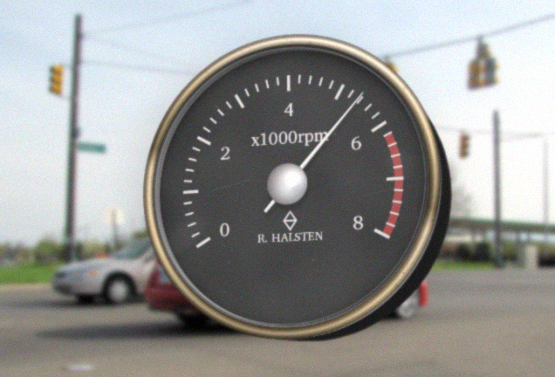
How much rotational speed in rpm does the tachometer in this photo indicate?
5400 rpm
